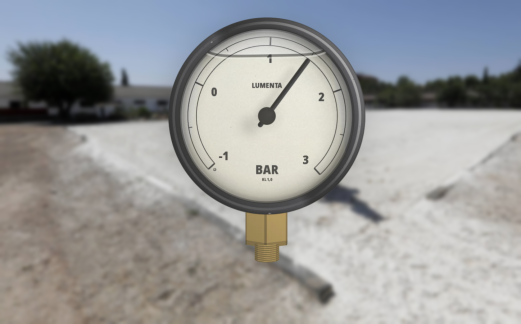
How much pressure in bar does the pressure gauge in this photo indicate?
1.5 bar
